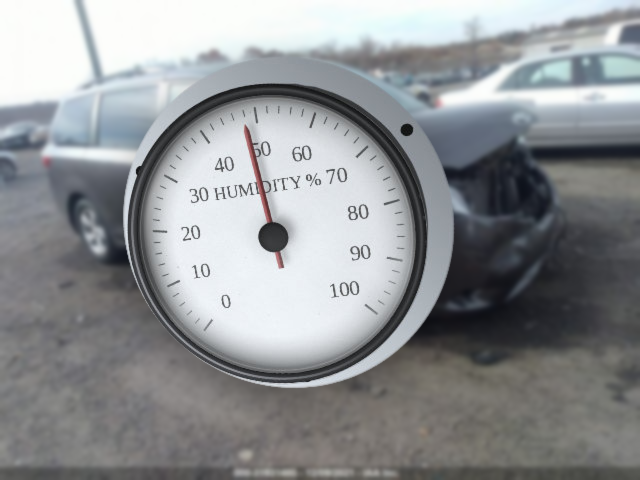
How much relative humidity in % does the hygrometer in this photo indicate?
48 %
